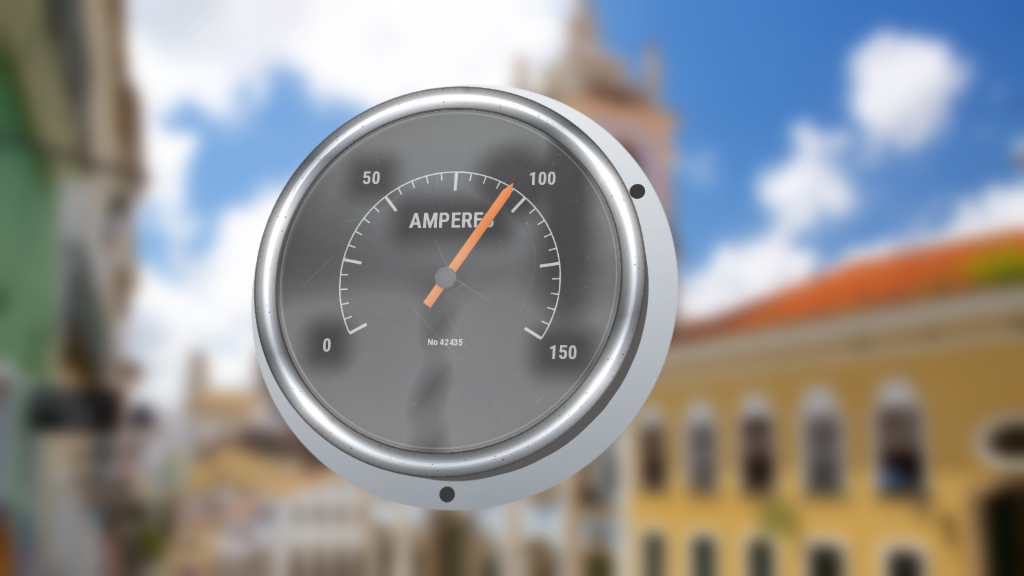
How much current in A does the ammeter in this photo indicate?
95 A
